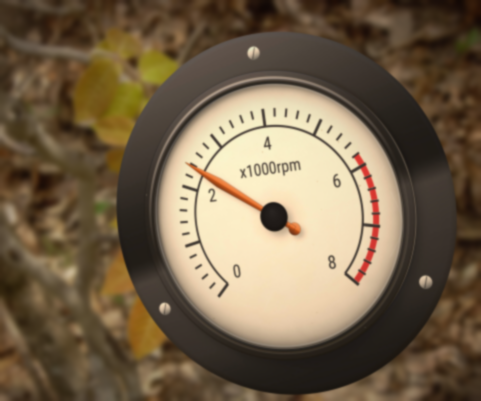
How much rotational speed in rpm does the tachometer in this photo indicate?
2400 rpm
